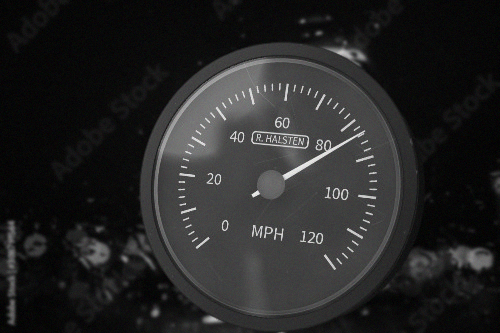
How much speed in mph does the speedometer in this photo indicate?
84 mph
